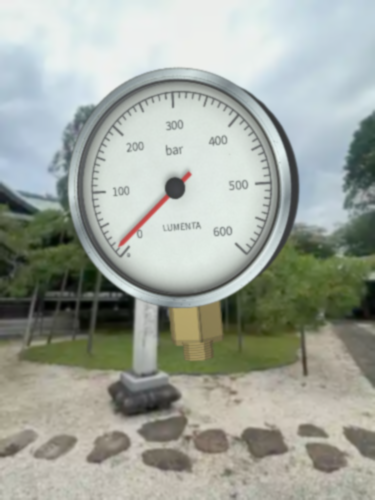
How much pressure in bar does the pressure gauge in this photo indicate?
10 bar
